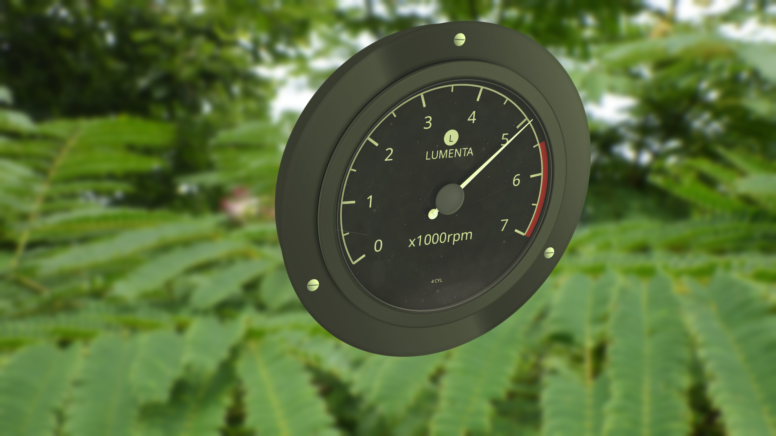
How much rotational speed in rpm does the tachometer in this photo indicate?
5000 rpm
